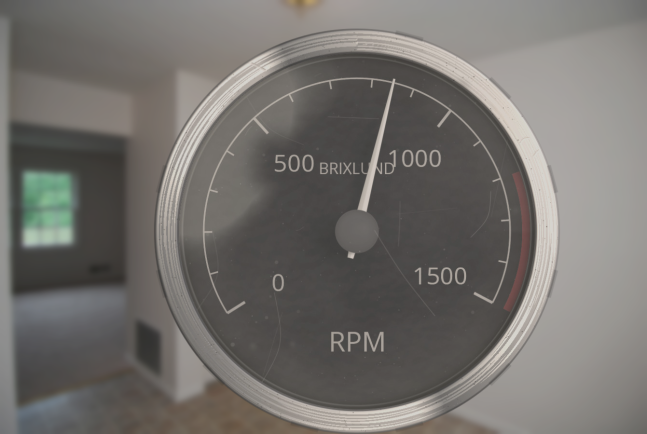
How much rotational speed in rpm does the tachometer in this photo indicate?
850 rpm
